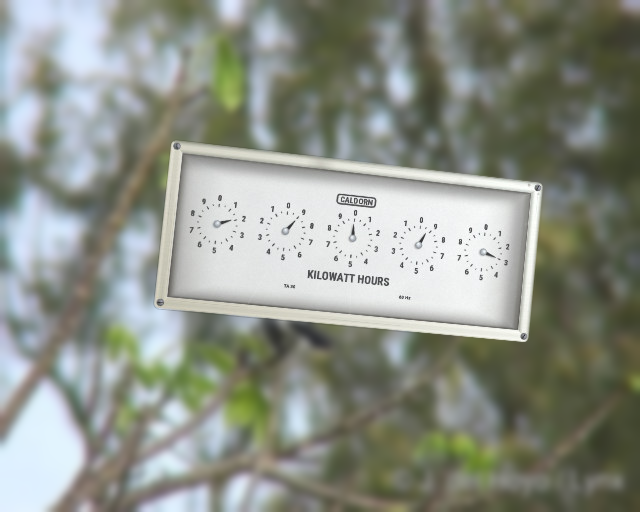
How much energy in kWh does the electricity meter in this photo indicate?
18993 kWh
